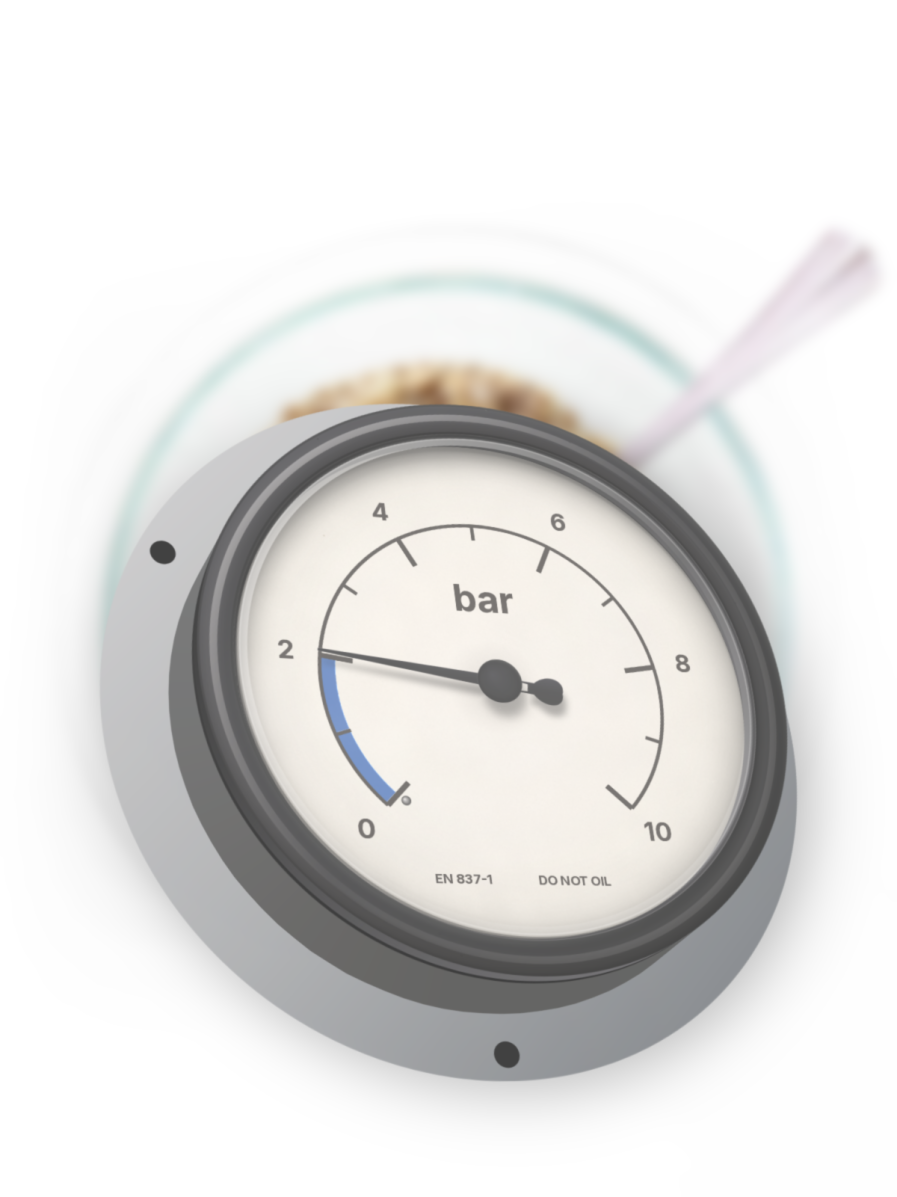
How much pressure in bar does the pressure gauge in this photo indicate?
2 bar
